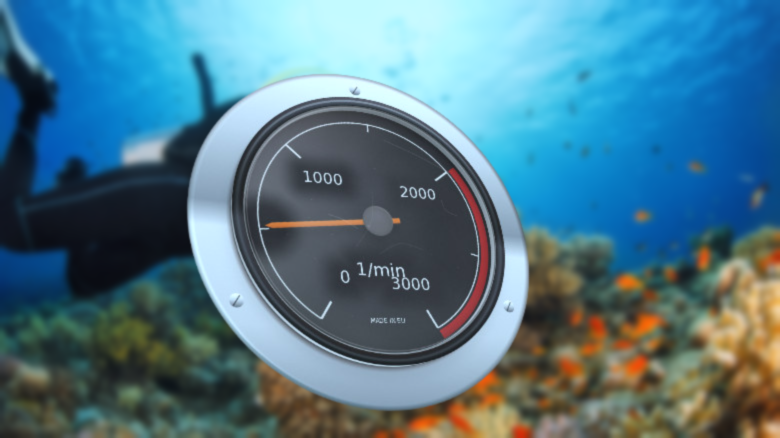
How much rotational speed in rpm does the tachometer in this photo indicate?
500 rpm
